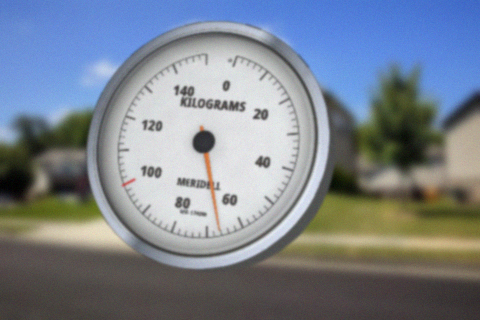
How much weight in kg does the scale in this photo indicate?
66 kg
